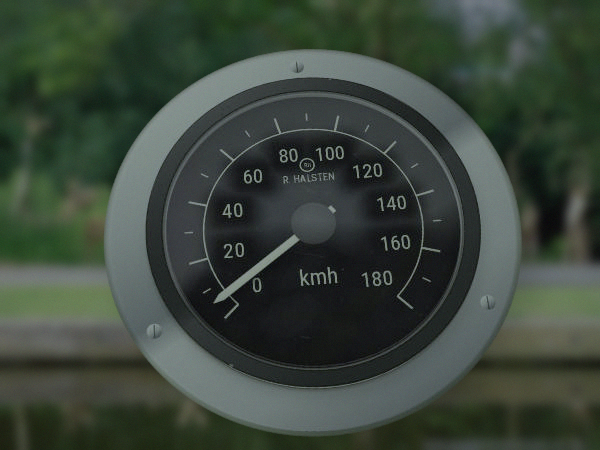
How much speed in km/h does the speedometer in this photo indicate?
5 km/h
